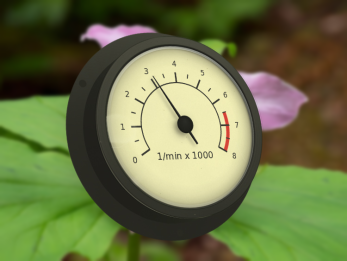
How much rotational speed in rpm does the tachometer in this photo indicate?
3000 rpm
